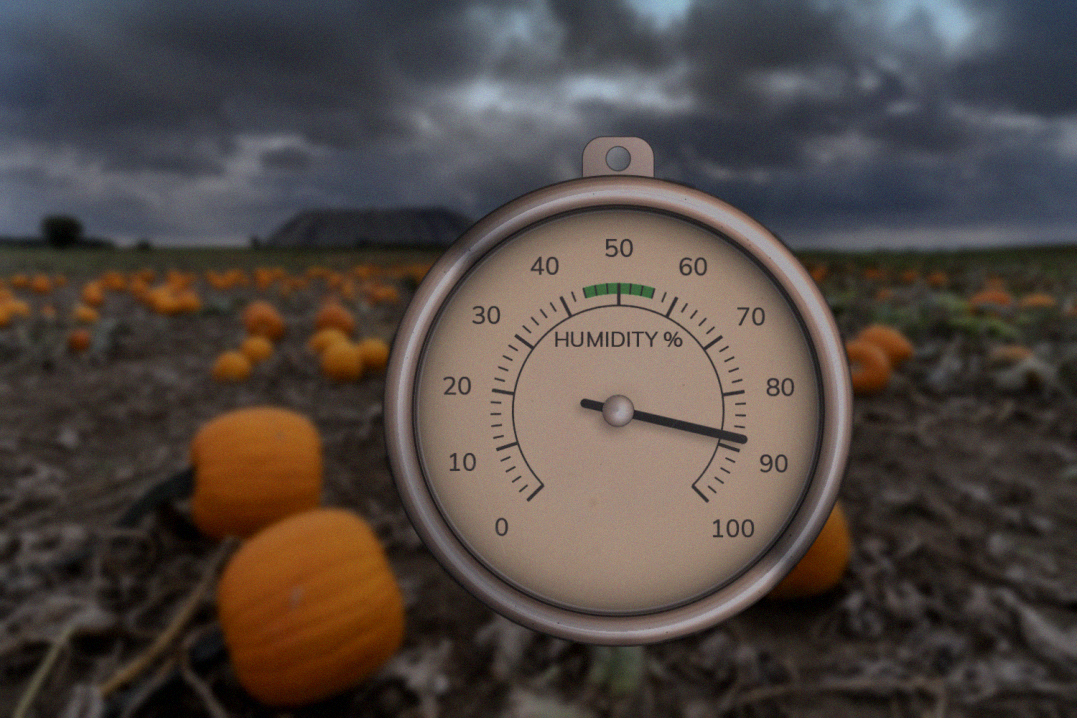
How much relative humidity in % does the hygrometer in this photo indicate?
88 %
